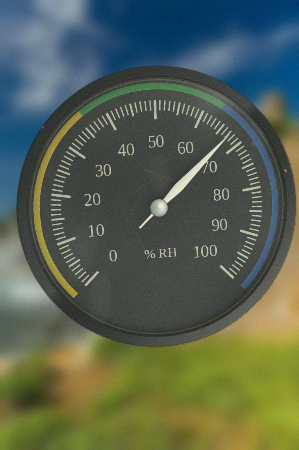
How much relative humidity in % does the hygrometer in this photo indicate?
67 %
